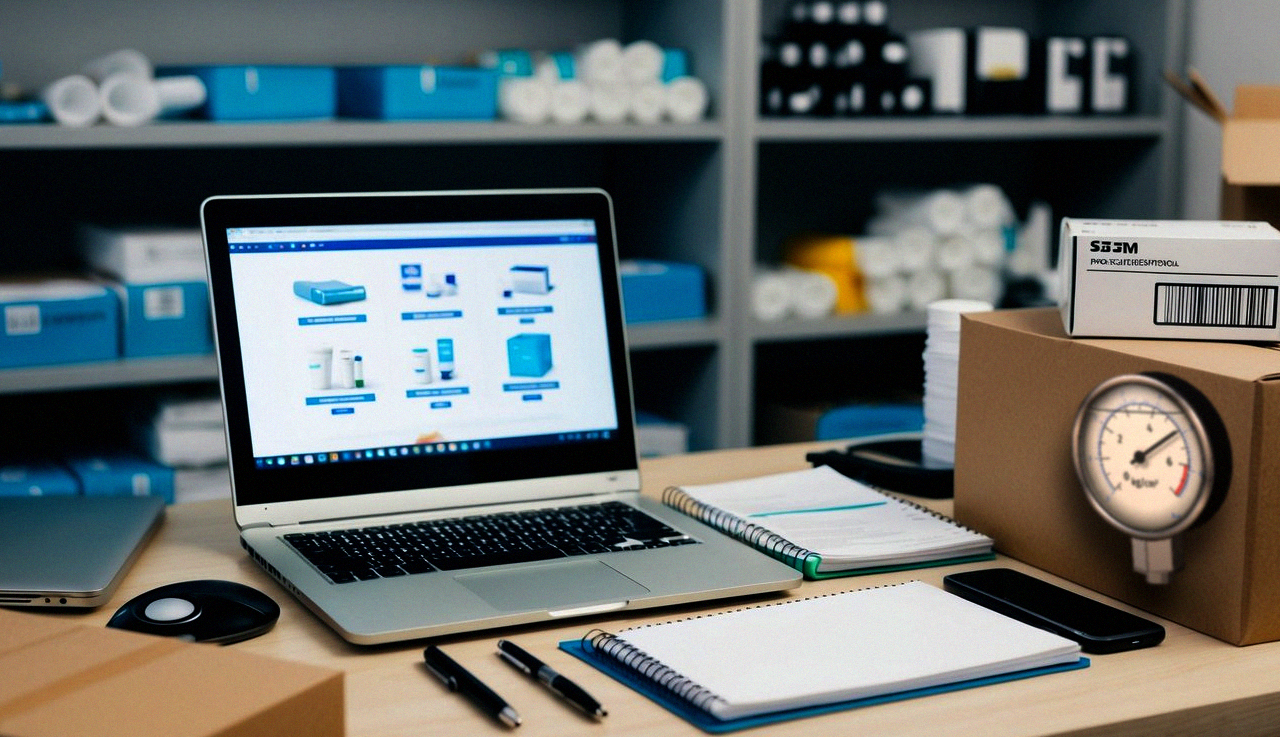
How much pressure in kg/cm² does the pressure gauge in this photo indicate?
5 kg/cm²
